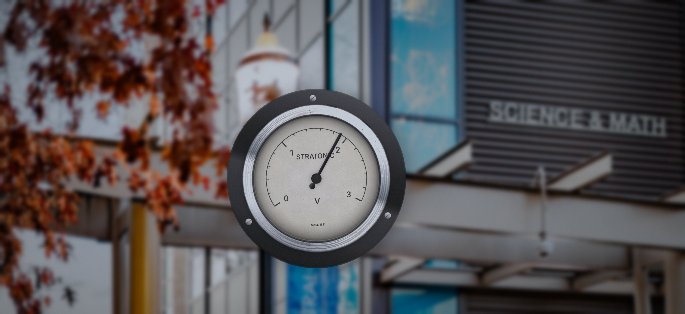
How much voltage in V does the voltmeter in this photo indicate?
1.9 V
